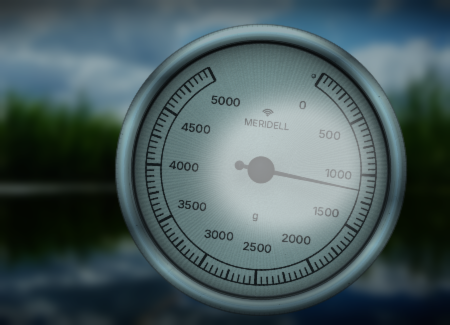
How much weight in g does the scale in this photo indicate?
1150 g
